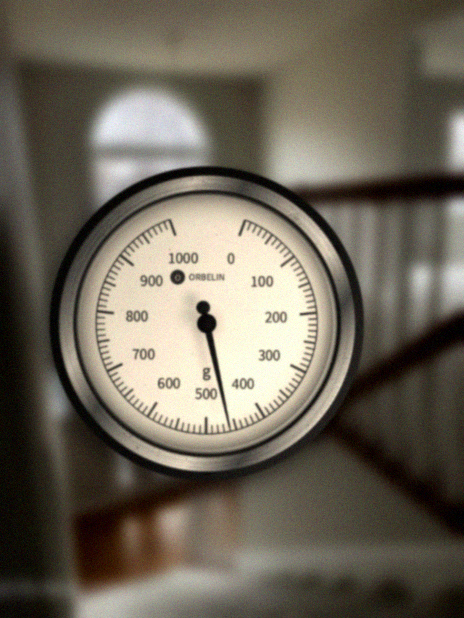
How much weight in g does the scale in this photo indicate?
460 g
